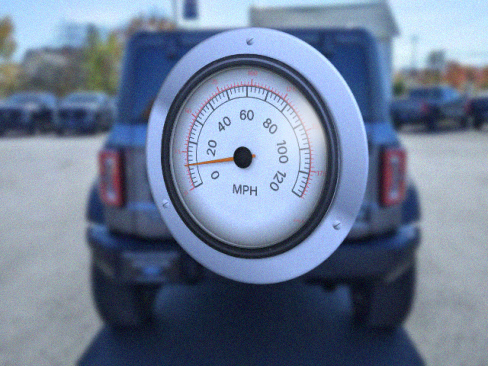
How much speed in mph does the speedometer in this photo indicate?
10 mph
